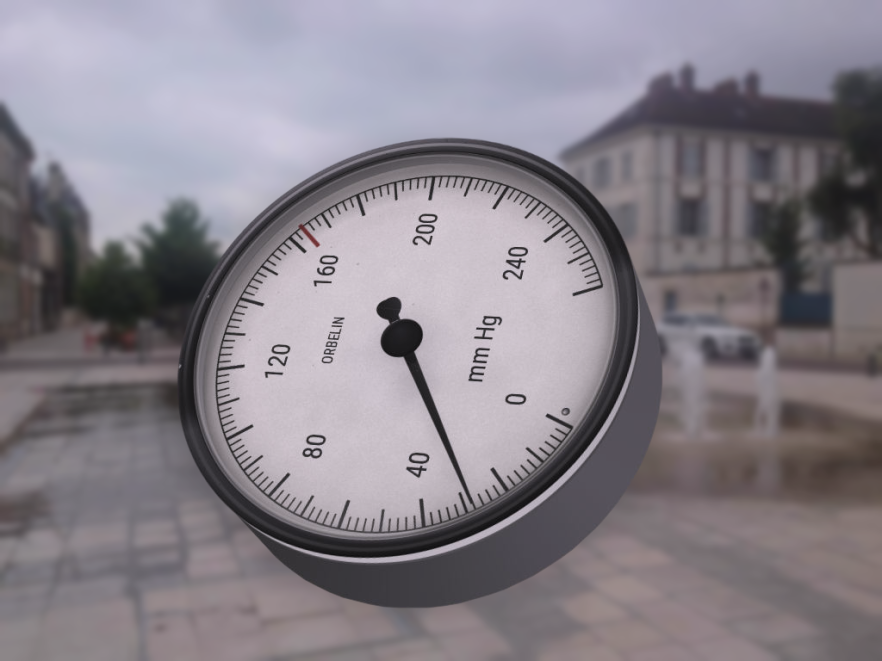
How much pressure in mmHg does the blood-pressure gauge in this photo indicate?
28 mmHg
